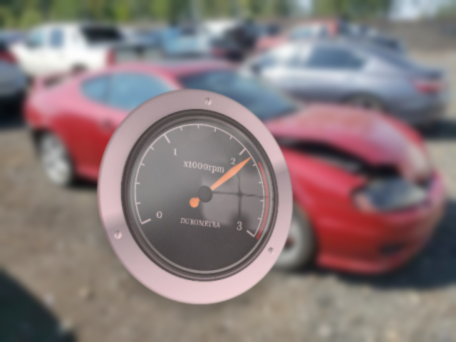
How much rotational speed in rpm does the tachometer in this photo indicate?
2100 rpm
